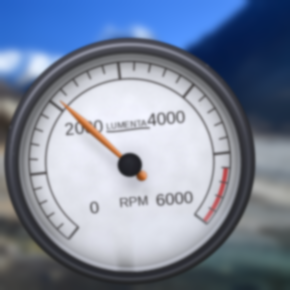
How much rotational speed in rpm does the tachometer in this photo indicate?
2100 rpm
